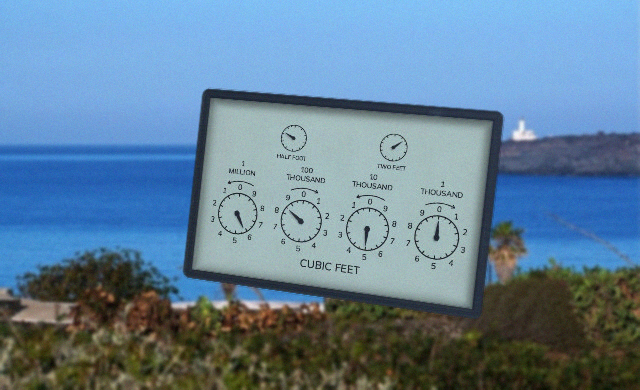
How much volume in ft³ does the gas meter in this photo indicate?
585000 ft³
